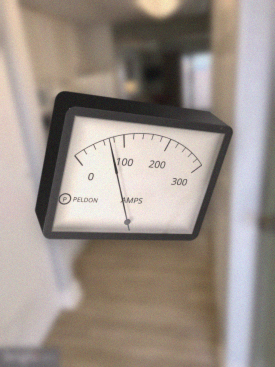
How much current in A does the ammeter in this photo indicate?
70 A
